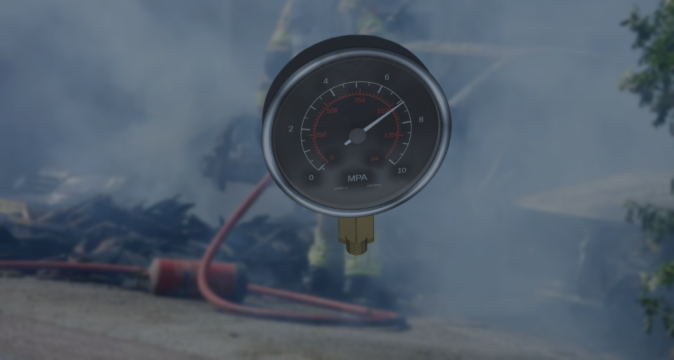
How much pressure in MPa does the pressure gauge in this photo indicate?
7 MPa
